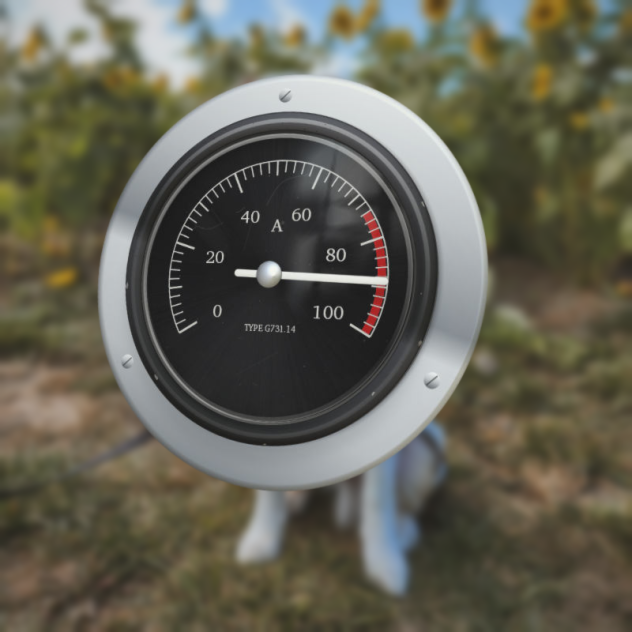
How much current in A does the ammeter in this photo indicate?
89 A
